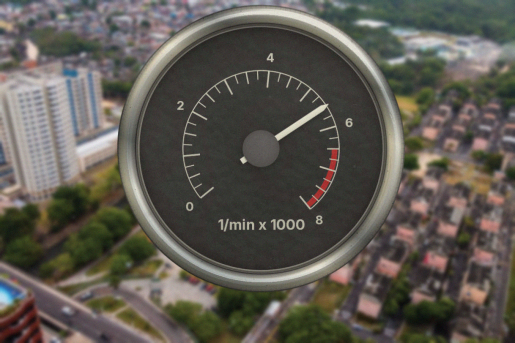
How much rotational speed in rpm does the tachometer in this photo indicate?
5500 rpm
